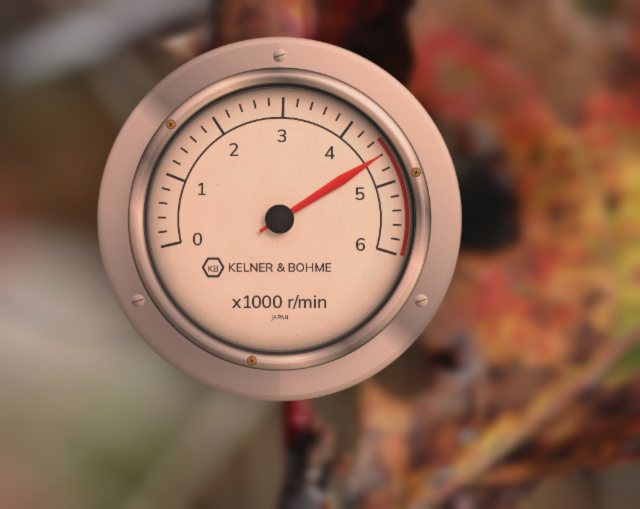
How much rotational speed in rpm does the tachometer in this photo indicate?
4600 rpm
